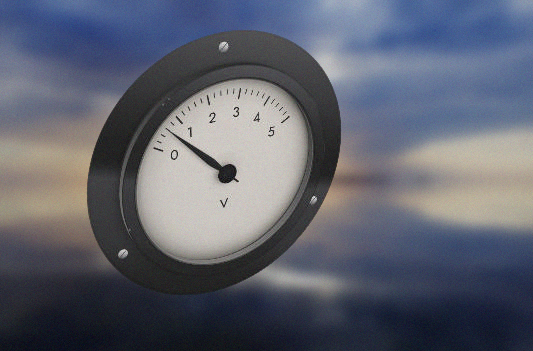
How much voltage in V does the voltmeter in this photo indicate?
0.6 V
